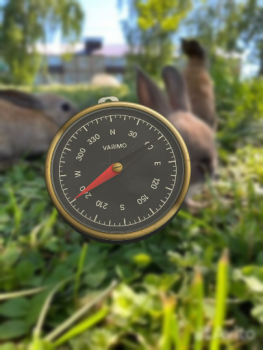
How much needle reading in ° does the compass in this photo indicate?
240 °
